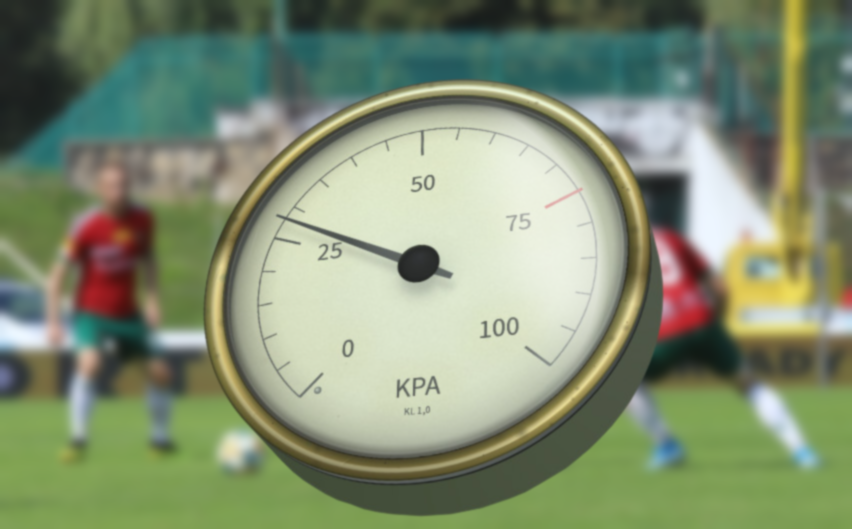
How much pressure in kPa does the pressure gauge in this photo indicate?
27.5 kPa
